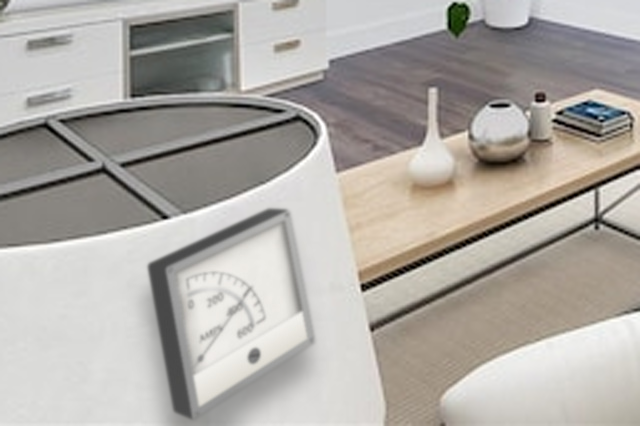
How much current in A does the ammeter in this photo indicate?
400 A
